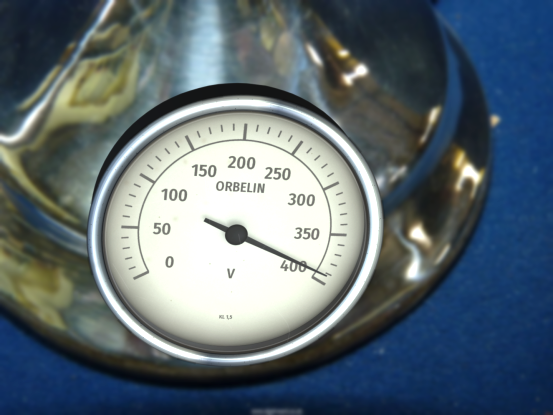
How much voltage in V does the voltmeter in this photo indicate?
390 V
